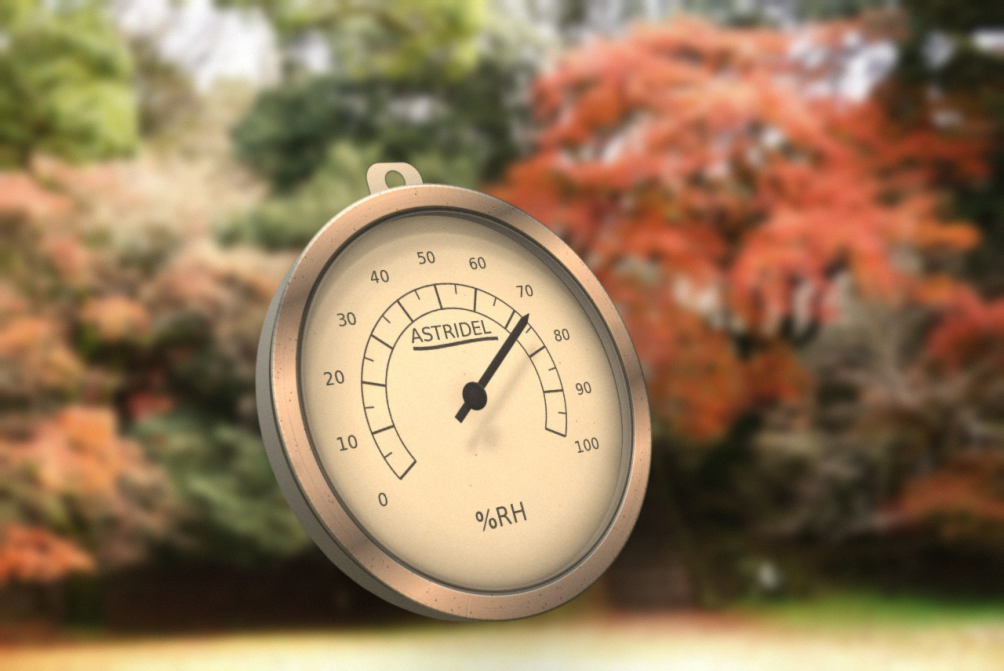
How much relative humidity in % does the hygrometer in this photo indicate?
72.5 %
